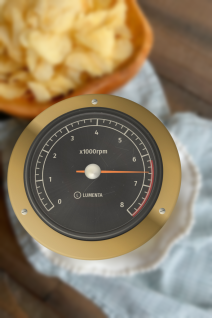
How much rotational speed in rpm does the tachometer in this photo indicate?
6600 rpm
